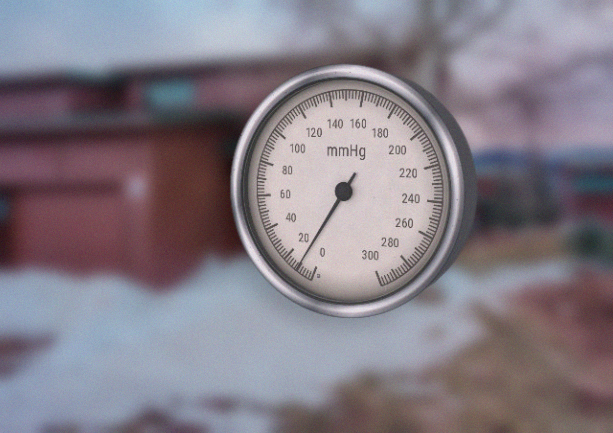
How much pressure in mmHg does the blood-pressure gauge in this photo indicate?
10 mmHg
